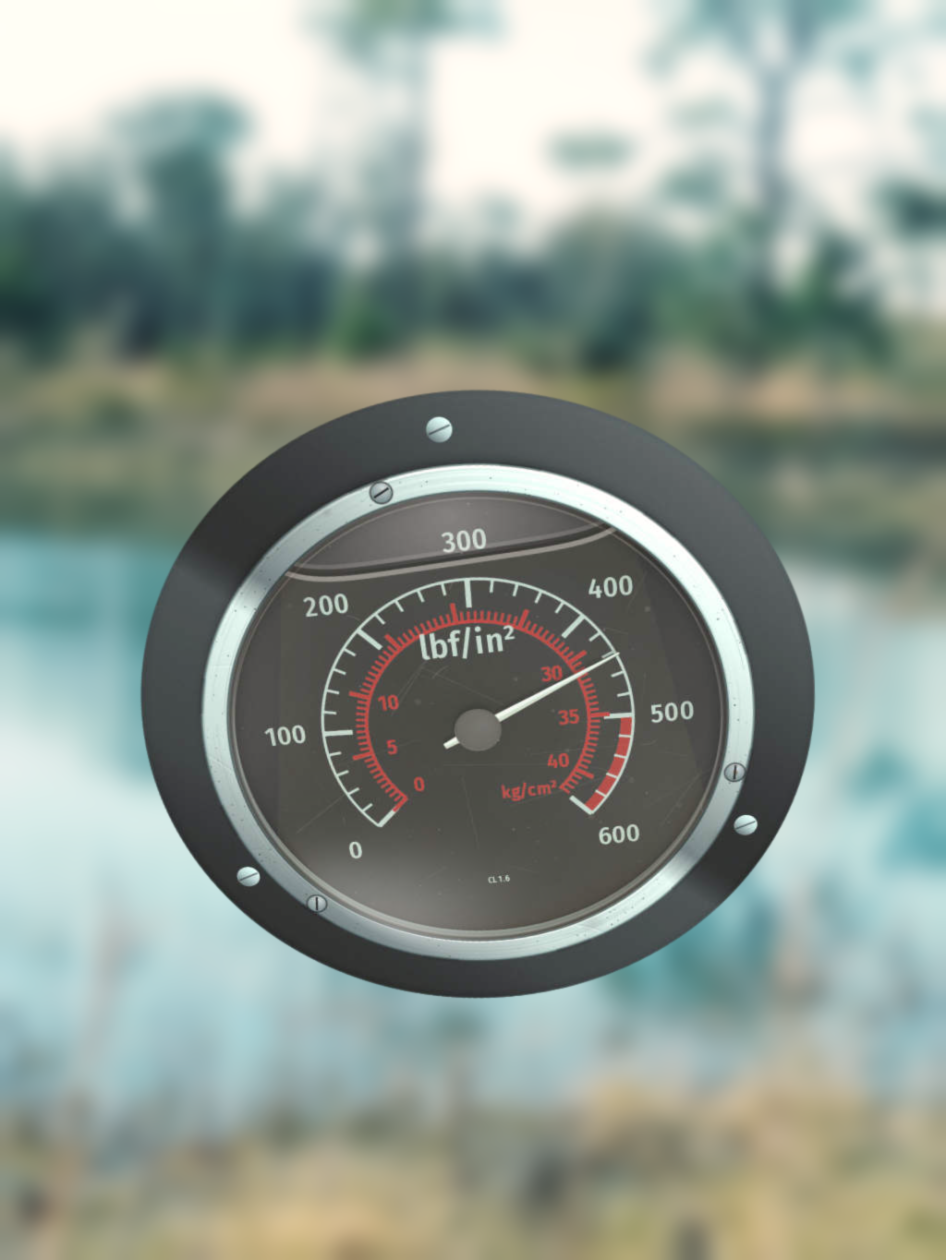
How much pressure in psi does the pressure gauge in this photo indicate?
440 psi
